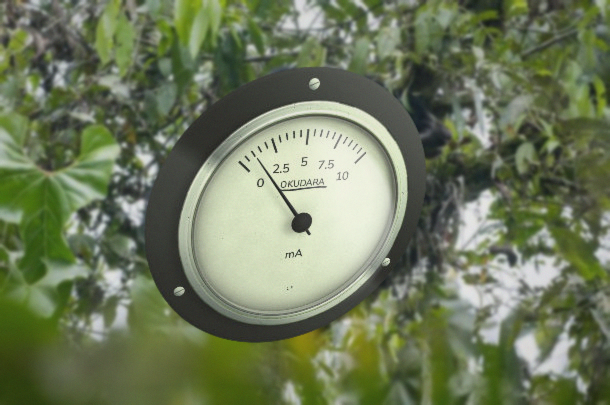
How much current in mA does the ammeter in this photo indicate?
1 mA
